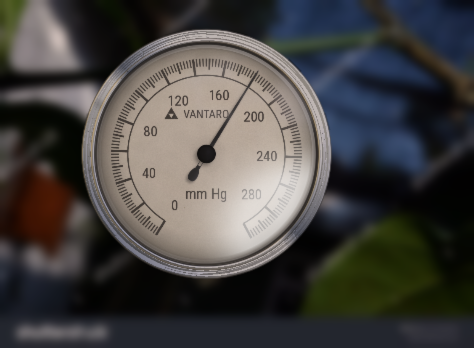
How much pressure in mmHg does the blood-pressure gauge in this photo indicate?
180 mmHg
